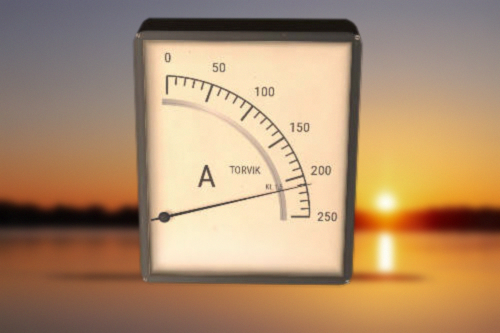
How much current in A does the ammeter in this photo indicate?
210 A
